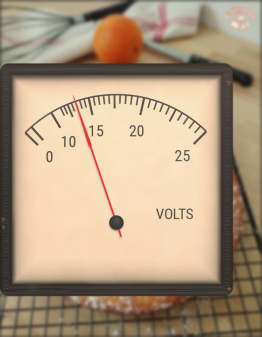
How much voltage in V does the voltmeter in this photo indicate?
13.5 V
